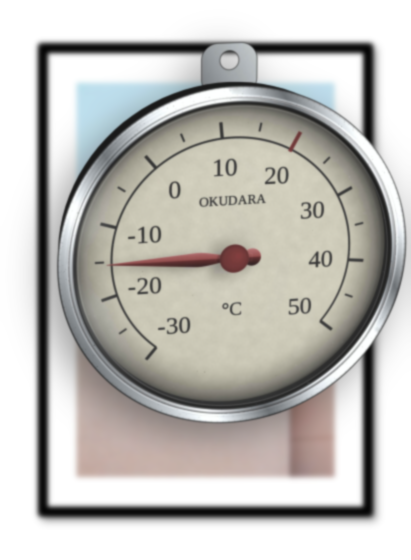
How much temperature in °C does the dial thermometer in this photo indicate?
-15 °C
